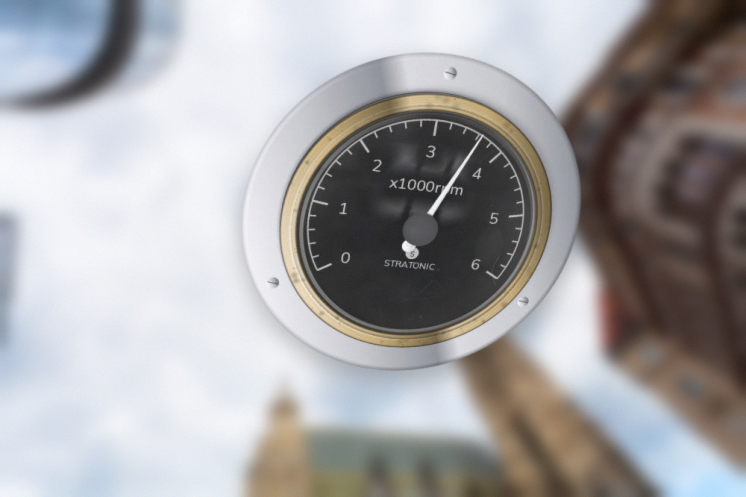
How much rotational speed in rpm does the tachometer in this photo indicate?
3600 rpm
